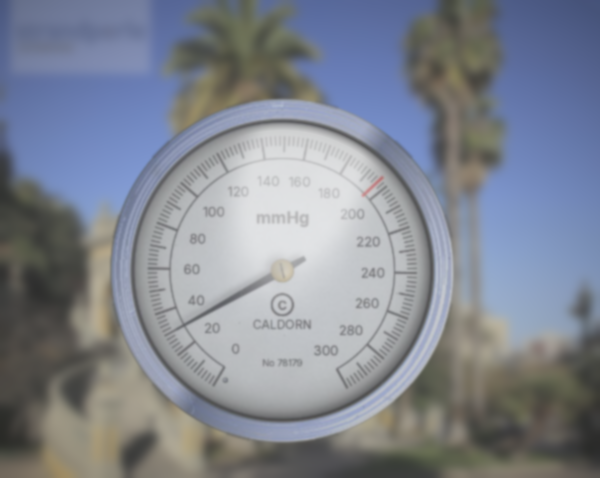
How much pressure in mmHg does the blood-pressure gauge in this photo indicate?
30 mmHg
